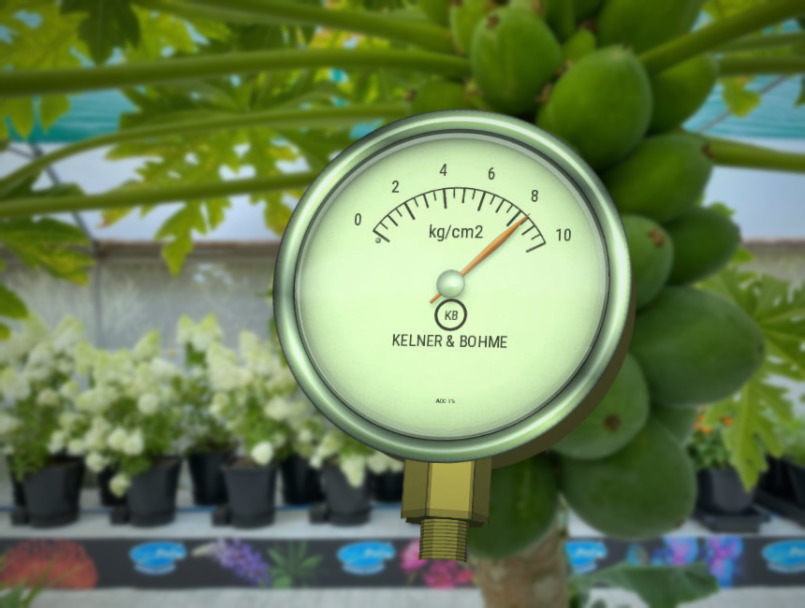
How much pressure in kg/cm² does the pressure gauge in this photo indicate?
8.5 kg/cm²
